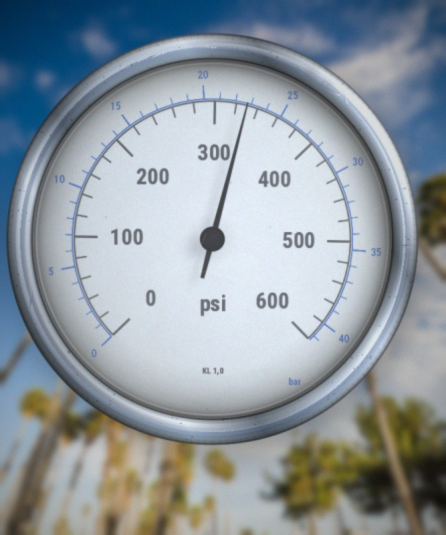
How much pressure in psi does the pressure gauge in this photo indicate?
330 psi
